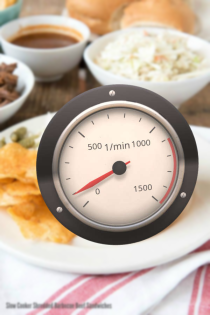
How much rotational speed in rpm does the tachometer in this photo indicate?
100 rpm
